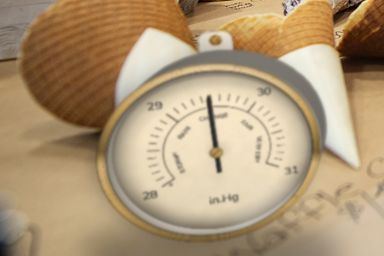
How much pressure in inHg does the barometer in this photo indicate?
29.5 inHg
